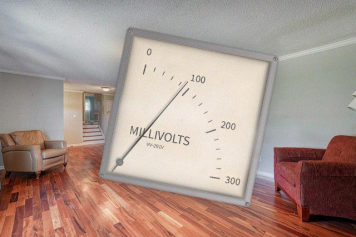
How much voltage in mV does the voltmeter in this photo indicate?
90 mV
